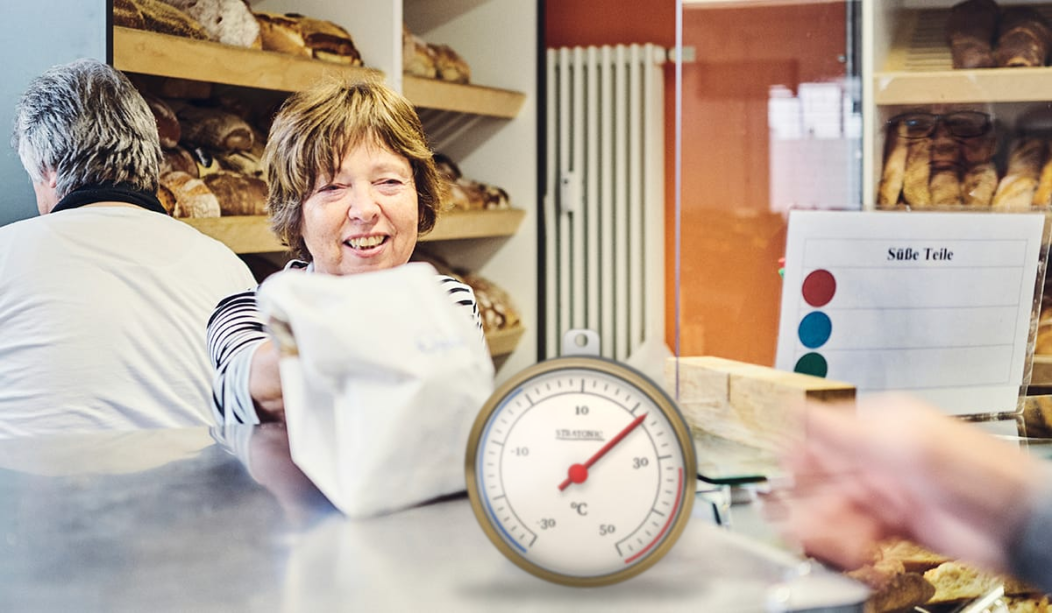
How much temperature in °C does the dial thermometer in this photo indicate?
22 °C
